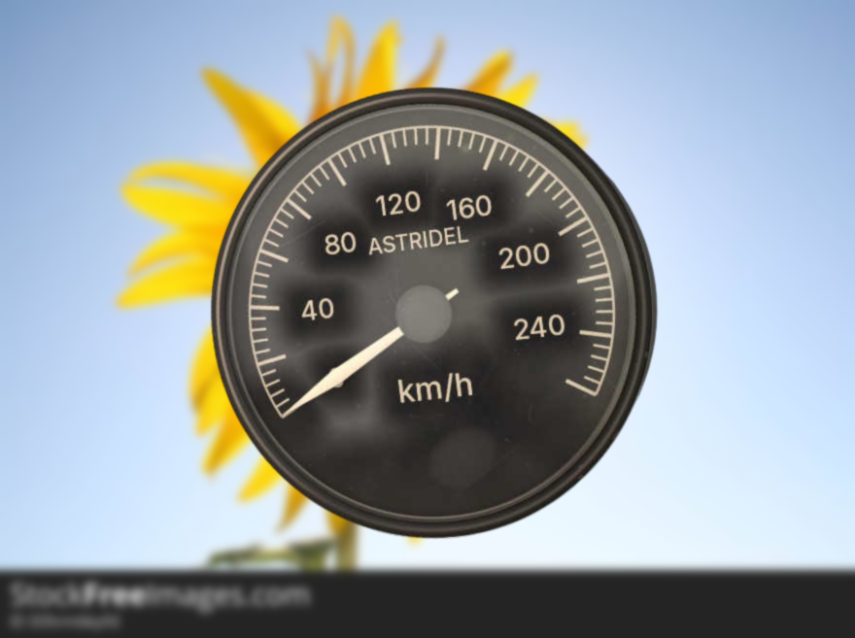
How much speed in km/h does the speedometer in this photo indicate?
0 km/h
